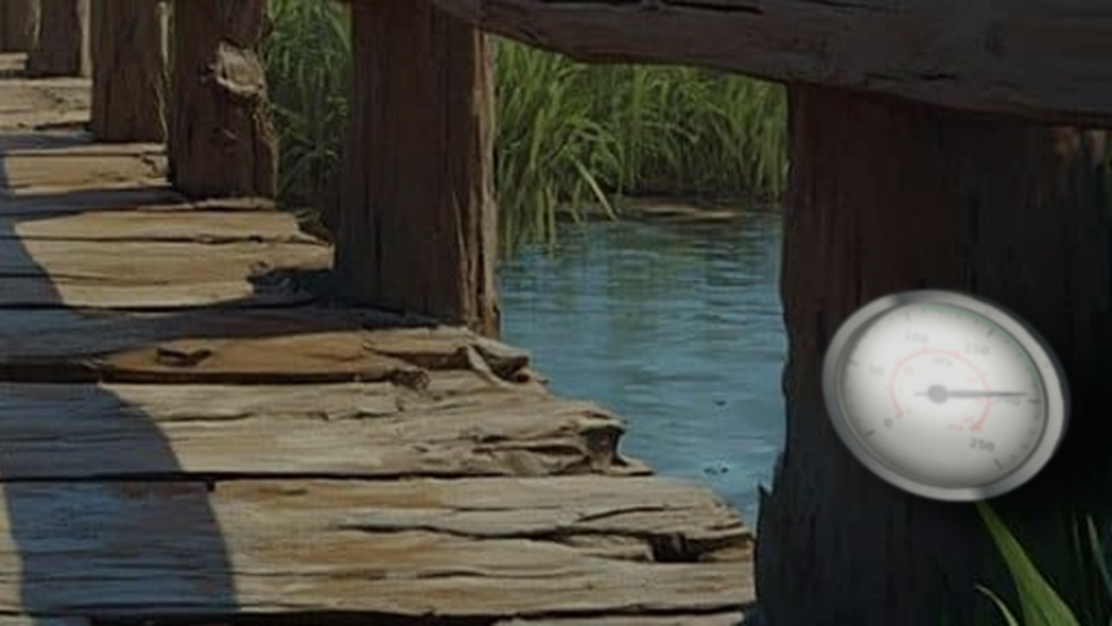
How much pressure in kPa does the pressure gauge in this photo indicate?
195 kPa
